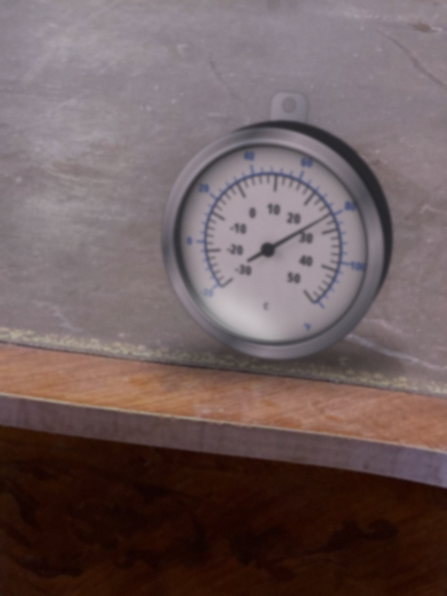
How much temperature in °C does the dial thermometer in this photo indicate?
26 °C
